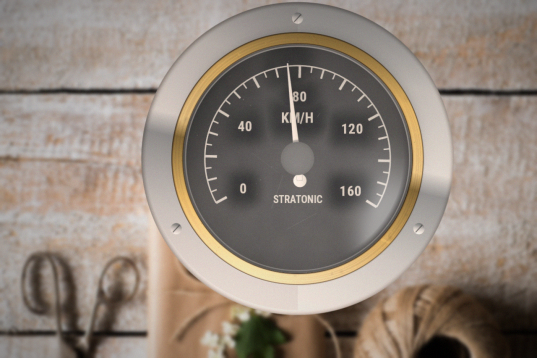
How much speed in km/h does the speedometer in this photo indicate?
75 km/h
